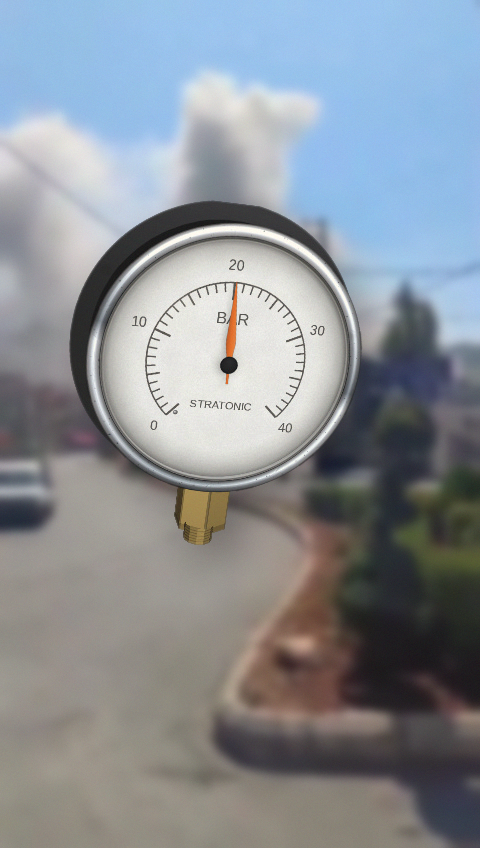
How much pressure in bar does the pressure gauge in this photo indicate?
20 bar
